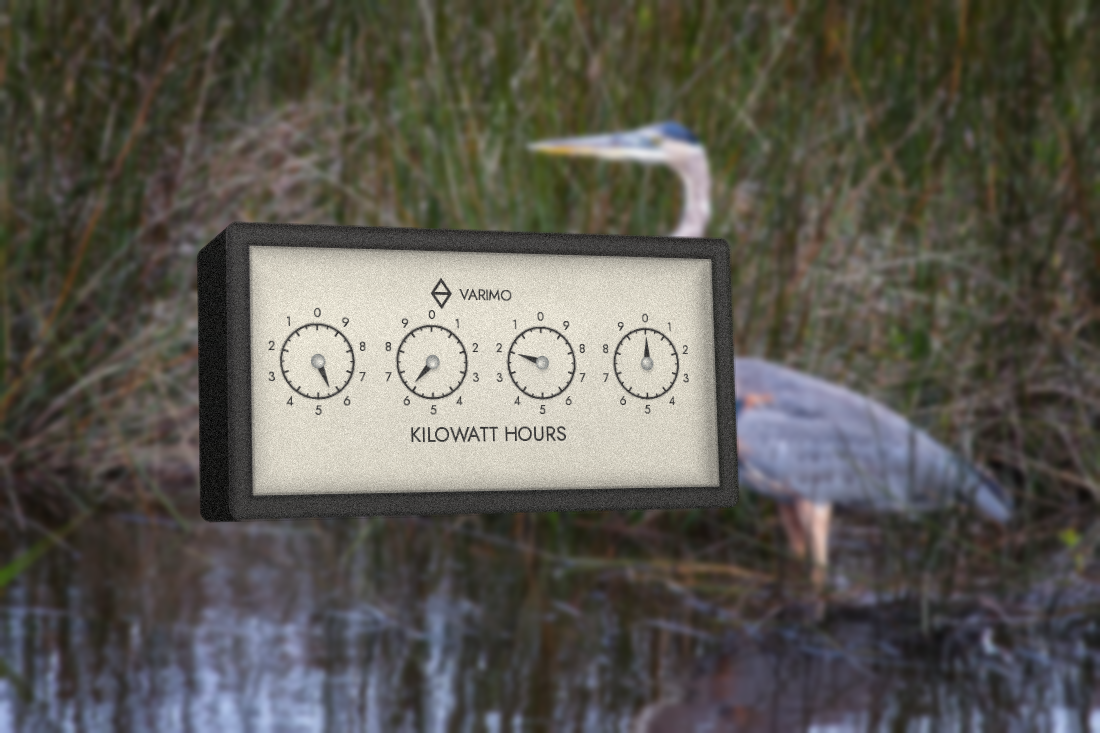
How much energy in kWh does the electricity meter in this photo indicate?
5620 kWh
